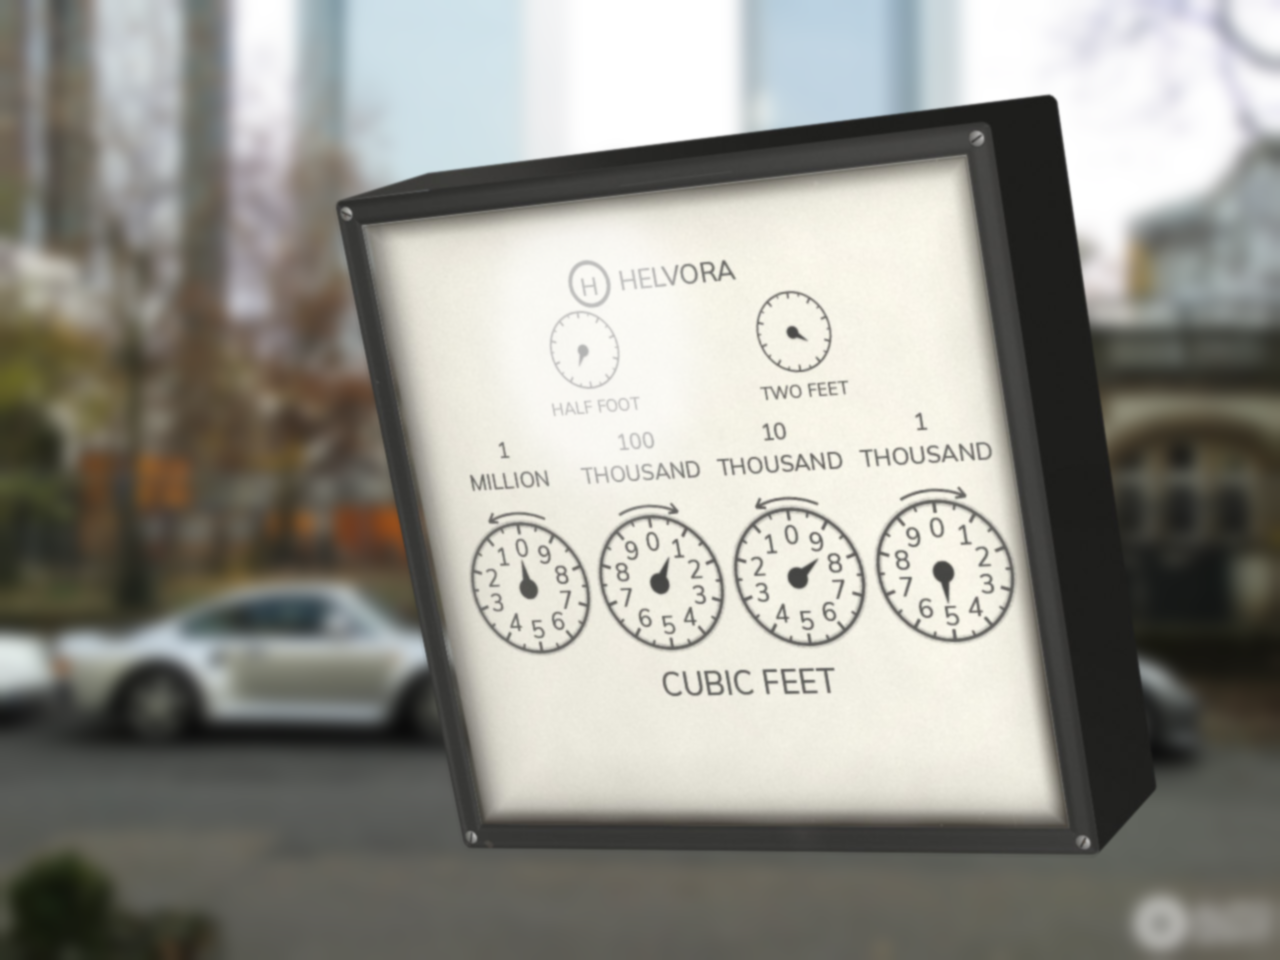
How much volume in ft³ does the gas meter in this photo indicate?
8500 ft³
